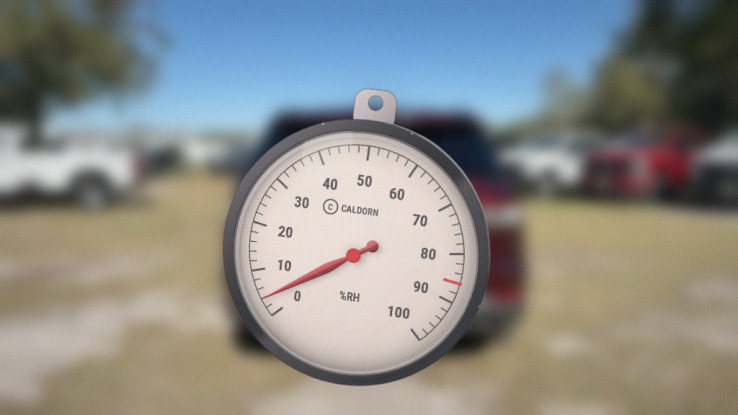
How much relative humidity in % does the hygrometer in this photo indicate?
4 %
